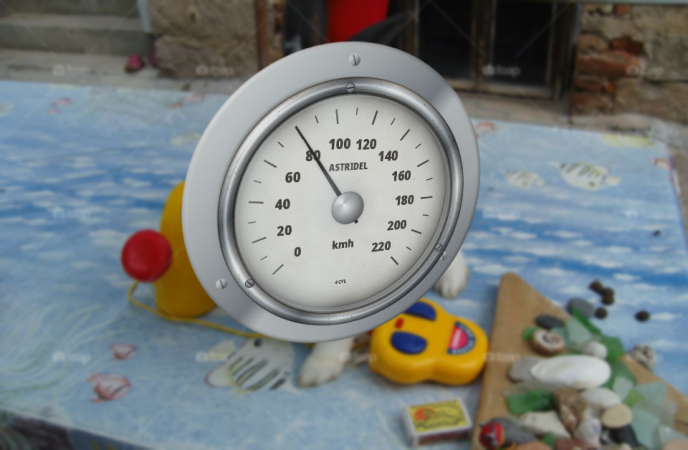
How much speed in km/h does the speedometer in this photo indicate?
80 km/h
